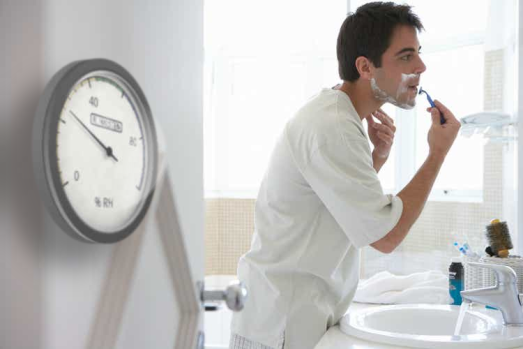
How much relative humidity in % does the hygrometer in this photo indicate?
24 %
